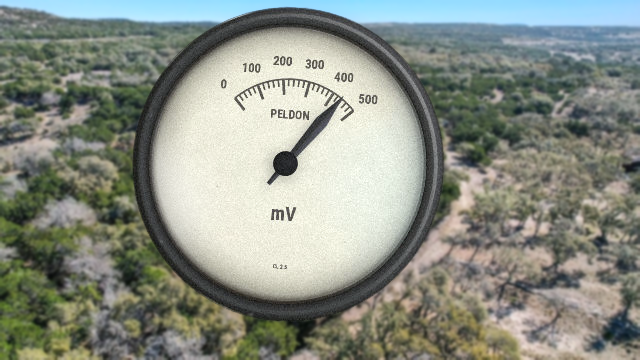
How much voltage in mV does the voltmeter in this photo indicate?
440 mV
